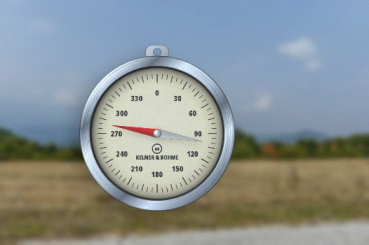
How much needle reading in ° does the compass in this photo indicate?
280 °
